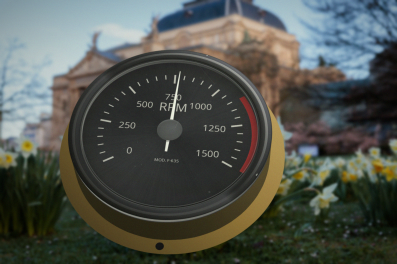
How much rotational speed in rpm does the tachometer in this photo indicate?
775 rpm
